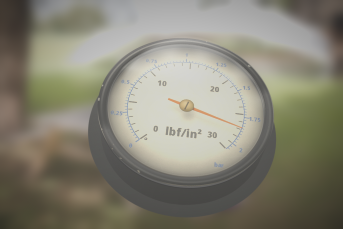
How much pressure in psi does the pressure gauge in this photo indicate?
27 psi
